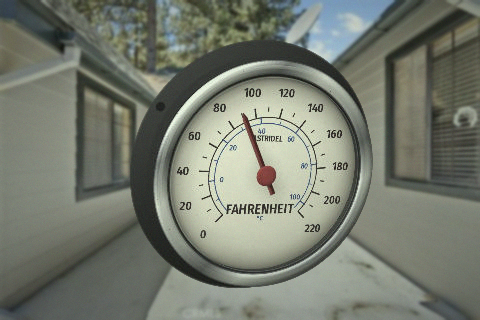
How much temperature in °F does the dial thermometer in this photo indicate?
90 °F
